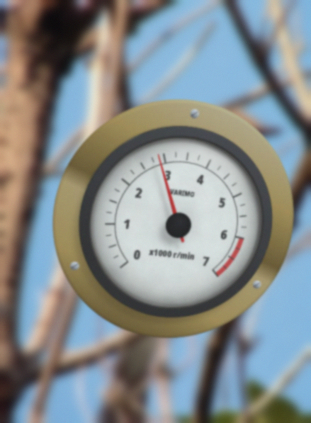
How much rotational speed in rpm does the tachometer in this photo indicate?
2875 rpm
